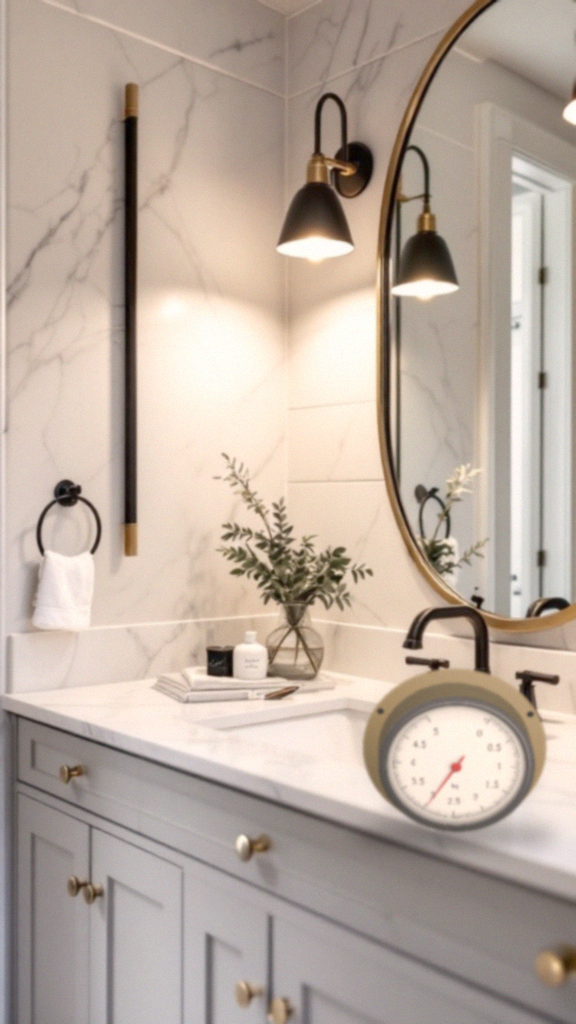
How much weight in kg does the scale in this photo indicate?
3 kg
